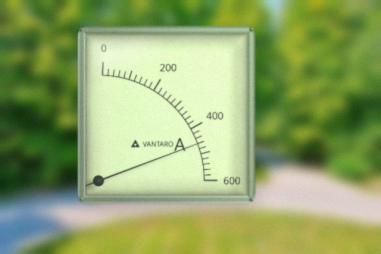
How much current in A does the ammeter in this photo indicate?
460 A
